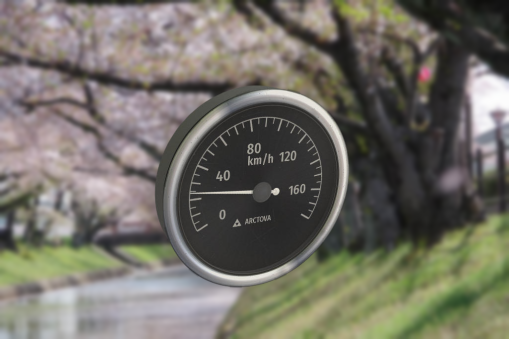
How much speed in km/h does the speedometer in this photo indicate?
25 km/h
